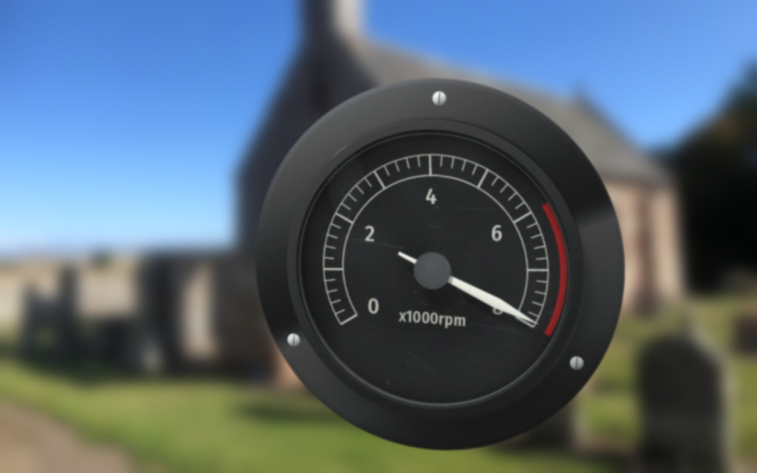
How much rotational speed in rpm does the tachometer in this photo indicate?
7900 rpm
